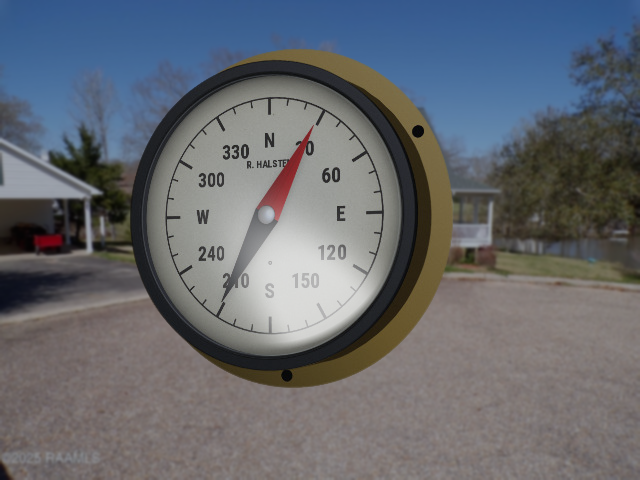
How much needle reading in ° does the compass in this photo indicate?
30 °
